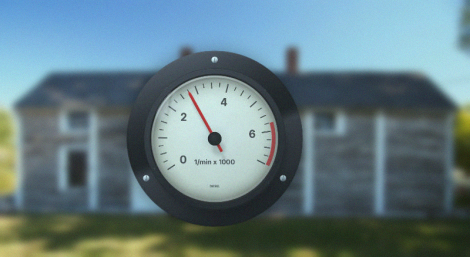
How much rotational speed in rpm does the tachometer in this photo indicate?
2750 rpm
